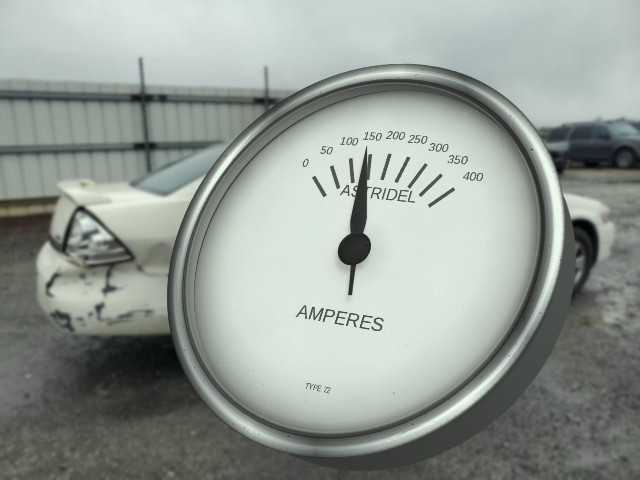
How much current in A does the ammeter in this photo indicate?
150 A
